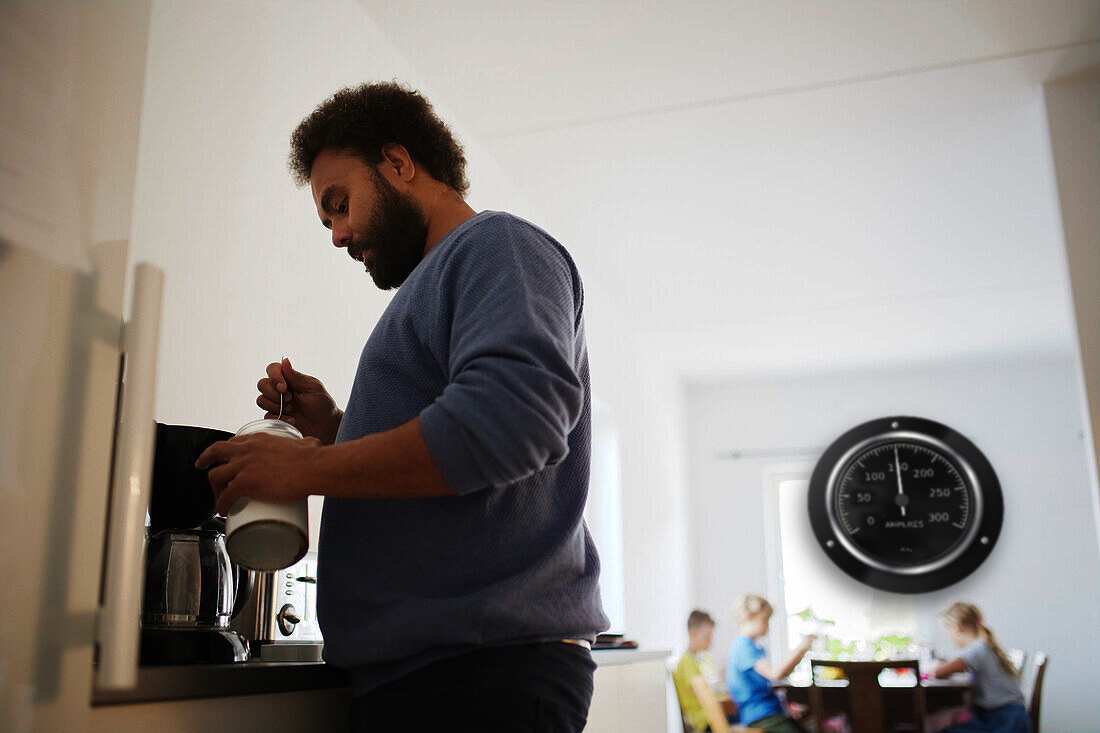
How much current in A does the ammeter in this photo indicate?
150 A
